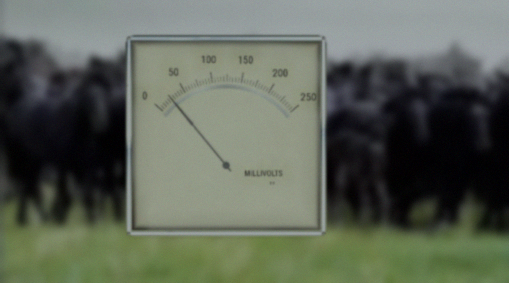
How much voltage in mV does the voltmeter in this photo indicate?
25 mV
